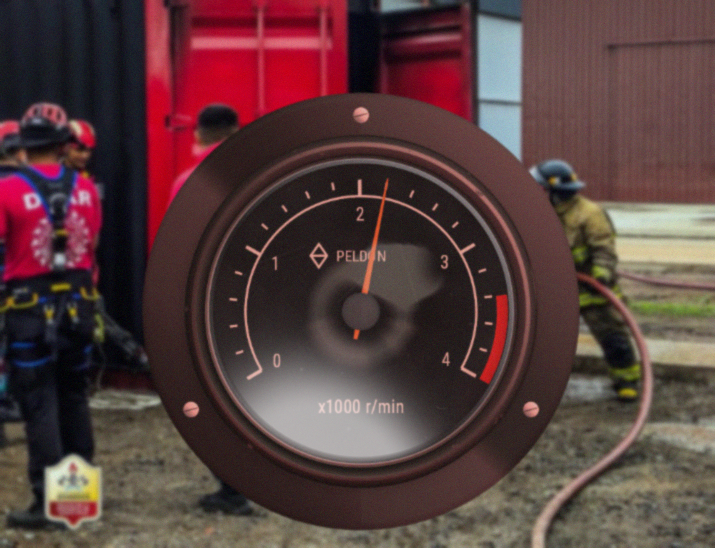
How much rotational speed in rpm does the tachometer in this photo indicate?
2200 rpm
